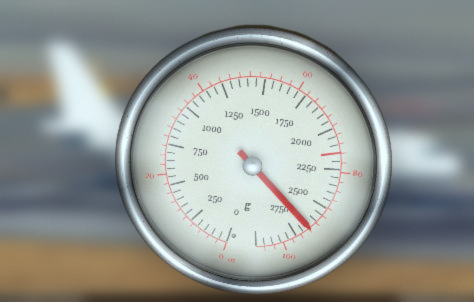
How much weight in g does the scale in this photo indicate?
2650 g
